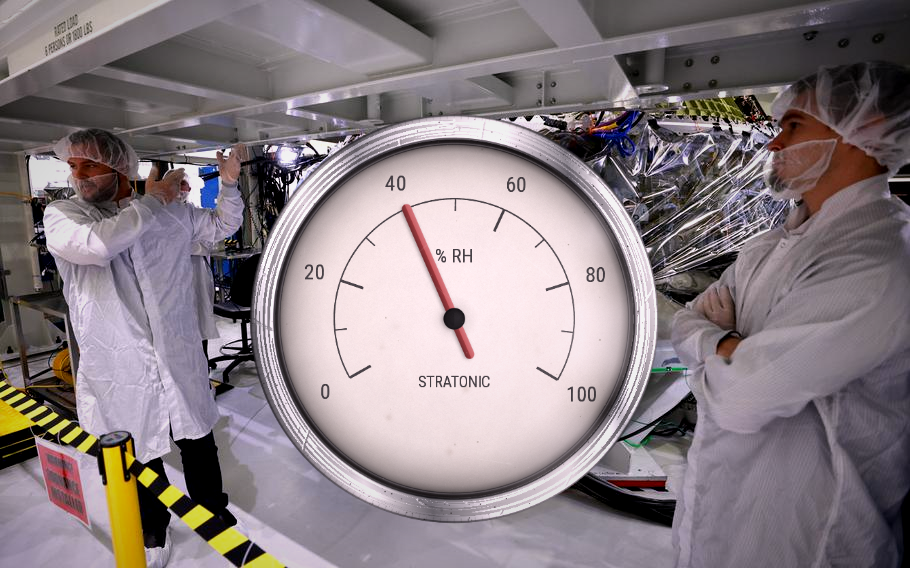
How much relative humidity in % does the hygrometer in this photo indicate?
40 %
